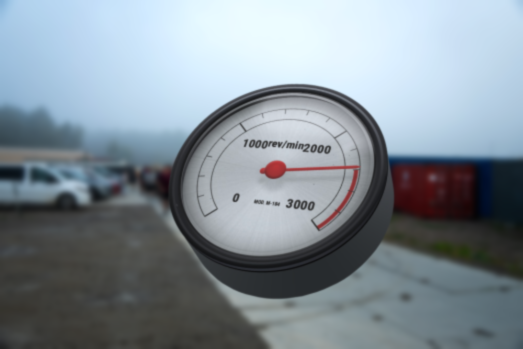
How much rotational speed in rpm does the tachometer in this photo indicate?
2400 rpm
